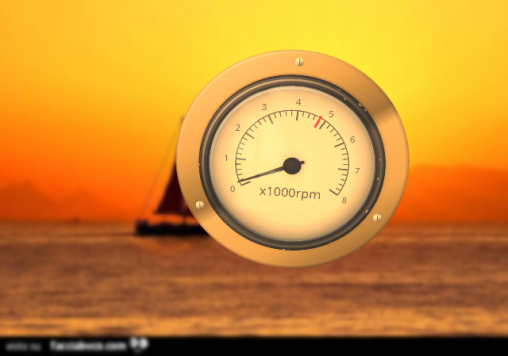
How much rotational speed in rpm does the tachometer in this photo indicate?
200 rpm
